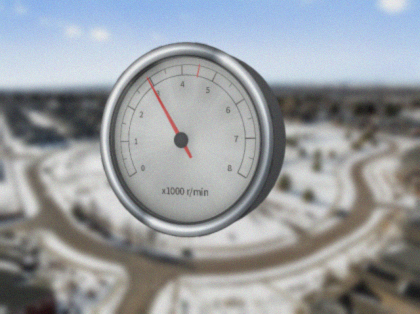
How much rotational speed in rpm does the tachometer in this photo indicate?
3000 rpm
